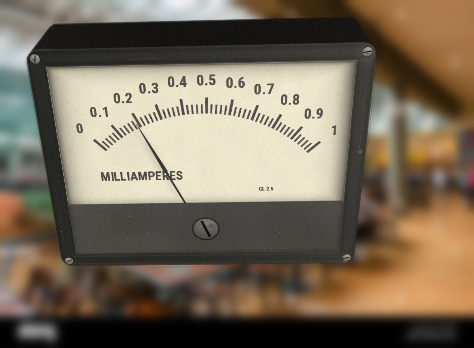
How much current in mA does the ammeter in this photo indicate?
0.2 mA
